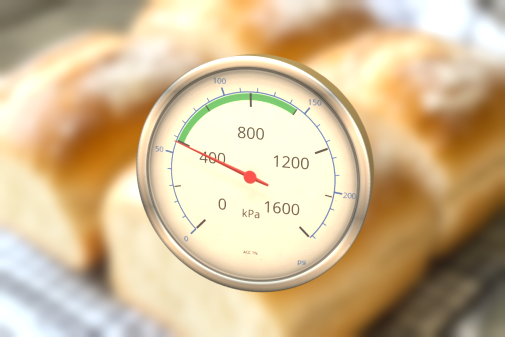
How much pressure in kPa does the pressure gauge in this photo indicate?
400 kPa
